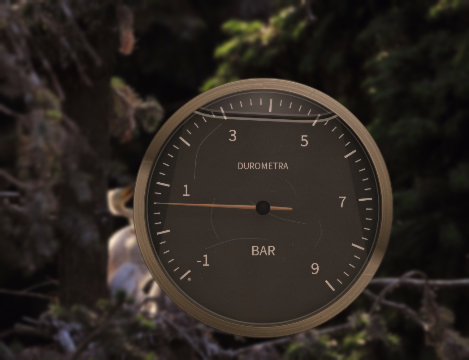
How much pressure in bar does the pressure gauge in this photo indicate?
0.6 bar
